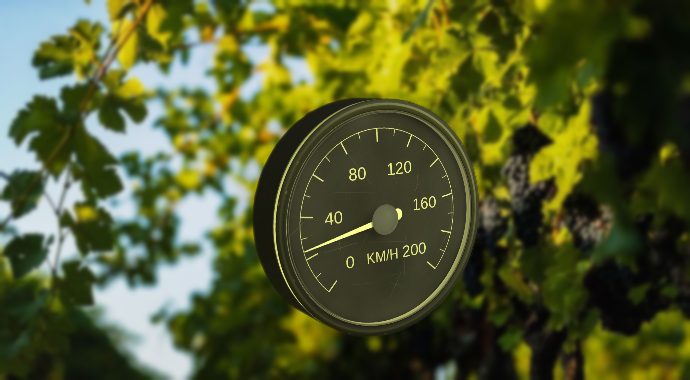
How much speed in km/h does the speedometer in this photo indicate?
25 km/h
